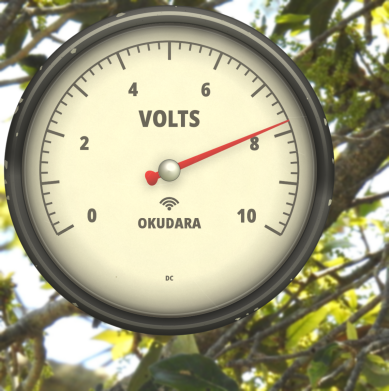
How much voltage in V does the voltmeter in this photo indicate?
7.8 V
